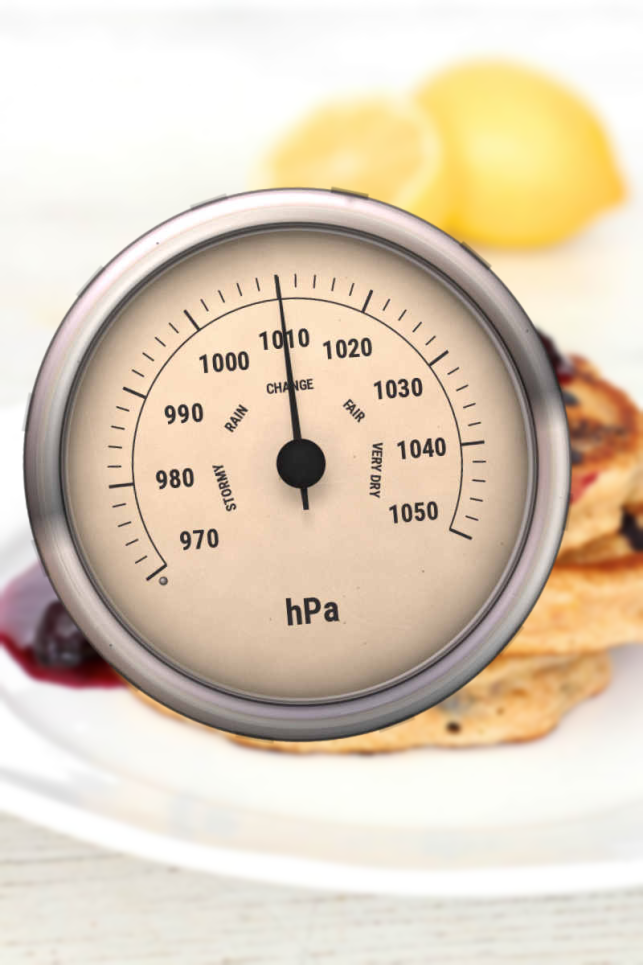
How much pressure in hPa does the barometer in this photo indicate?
1010 hPa
